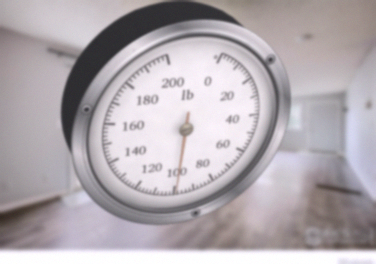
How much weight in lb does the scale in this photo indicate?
100 lb
